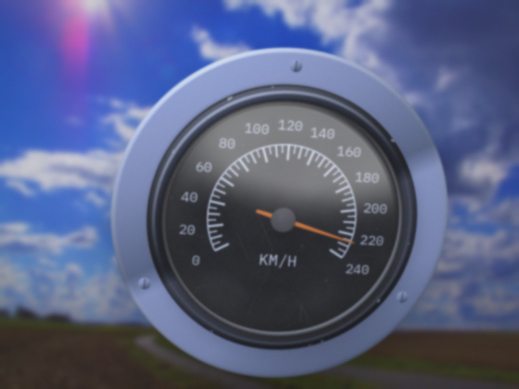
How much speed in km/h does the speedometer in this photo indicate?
225 km/h
